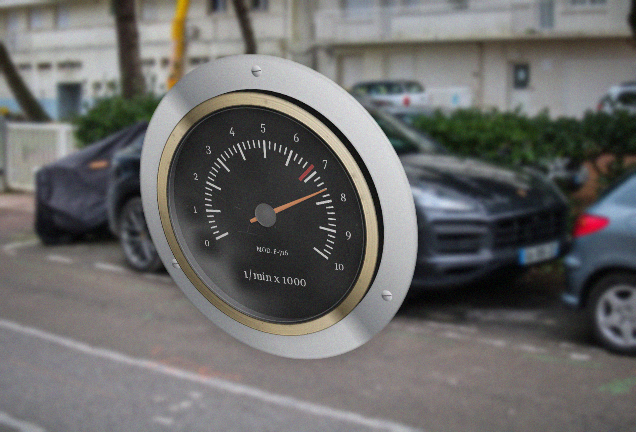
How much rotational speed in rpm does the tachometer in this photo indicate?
7600 rpm
